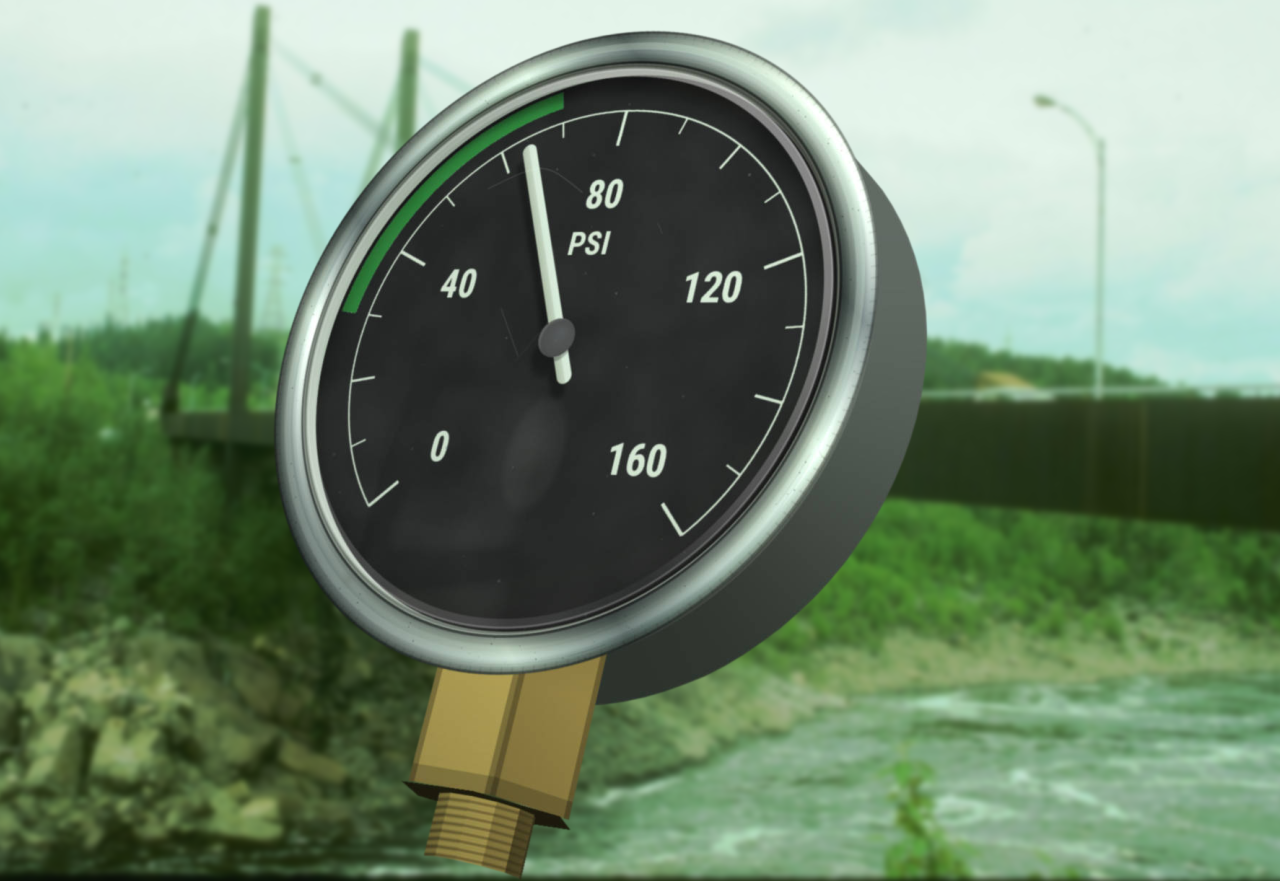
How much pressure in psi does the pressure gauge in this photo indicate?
65 psi
